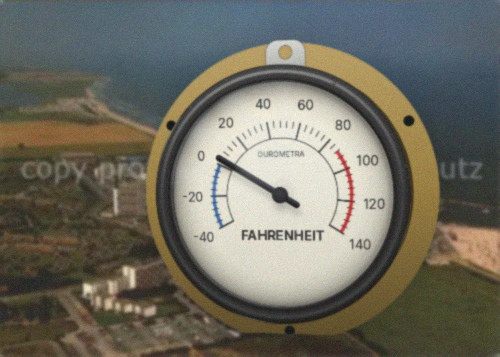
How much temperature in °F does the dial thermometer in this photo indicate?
4 °F
